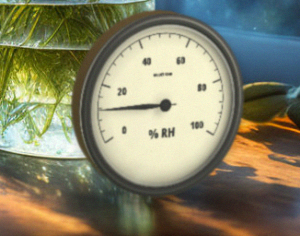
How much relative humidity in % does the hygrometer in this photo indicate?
12 %
